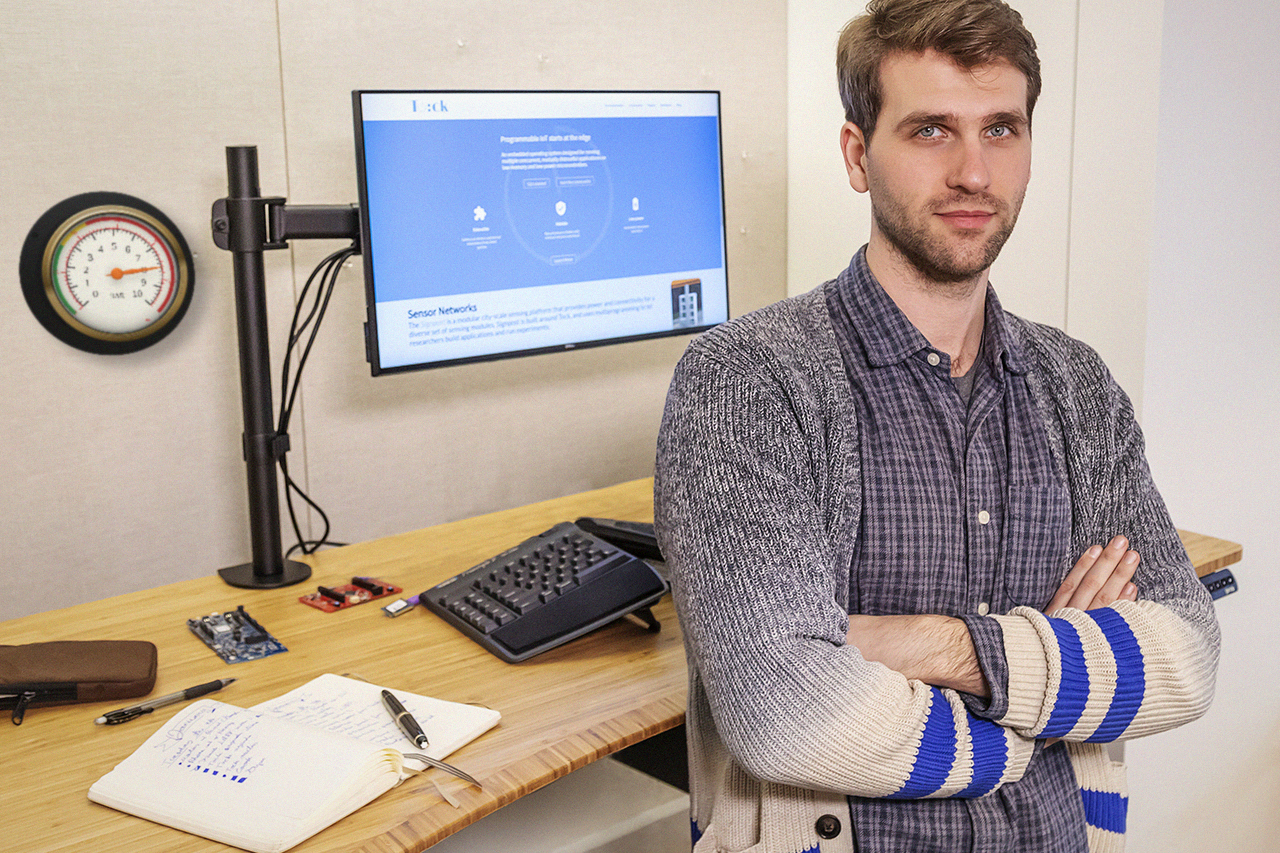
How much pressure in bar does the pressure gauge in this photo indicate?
8 bar
